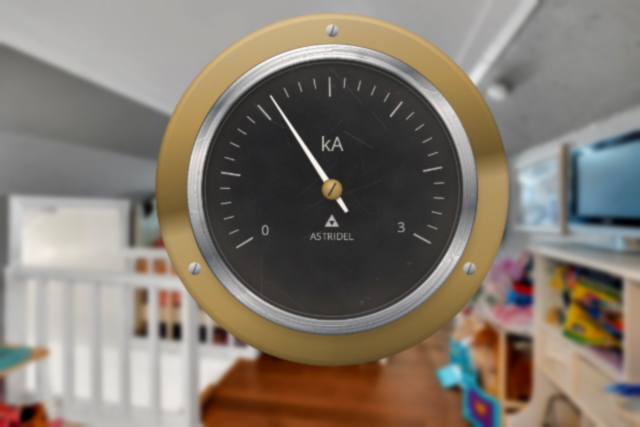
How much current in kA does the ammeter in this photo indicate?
1.1 kA
